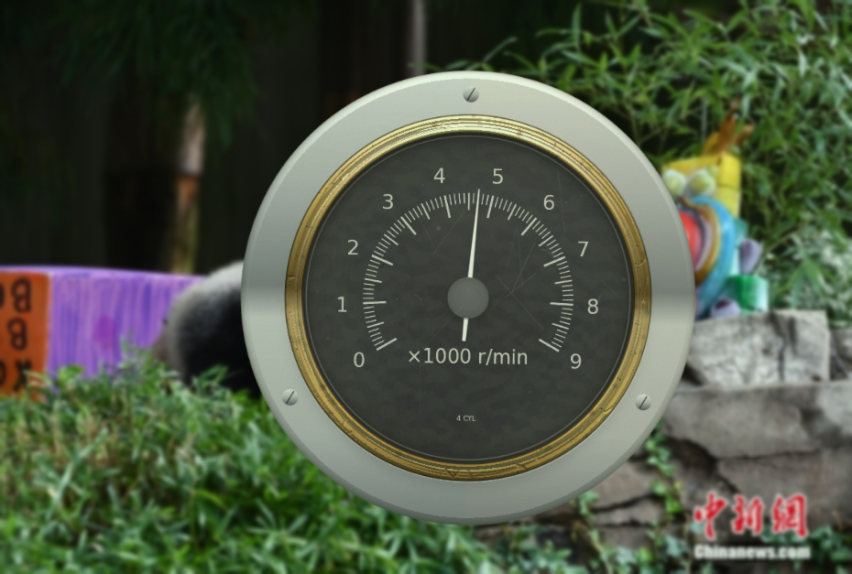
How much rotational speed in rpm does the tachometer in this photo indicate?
4700 rpm
